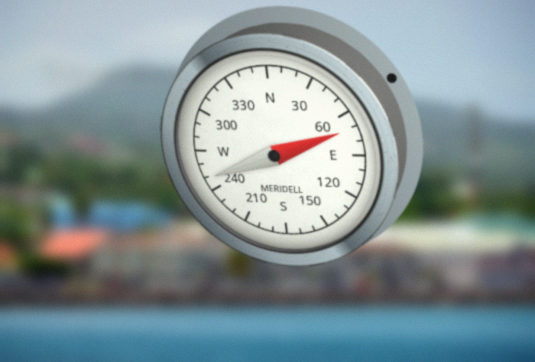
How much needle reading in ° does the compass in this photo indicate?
70 °
